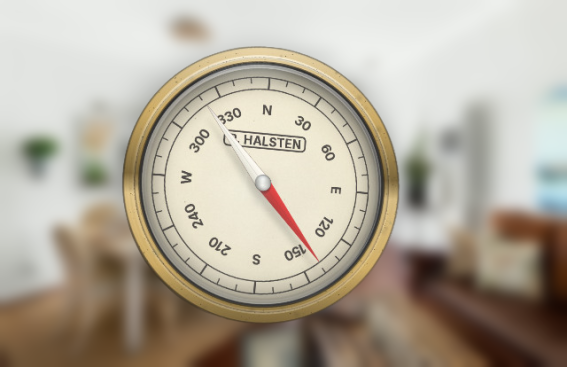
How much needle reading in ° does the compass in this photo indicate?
140 °
